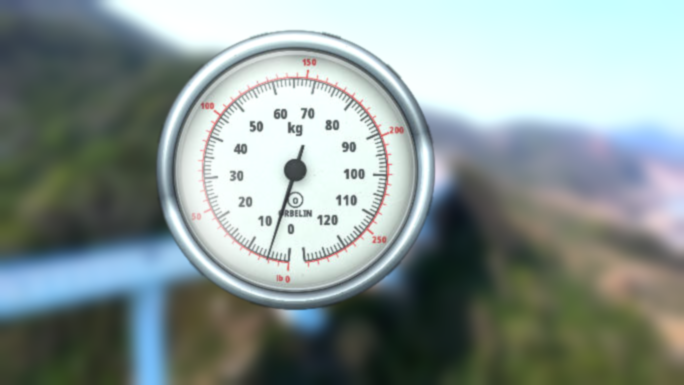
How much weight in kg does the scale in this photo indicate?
5 kg
